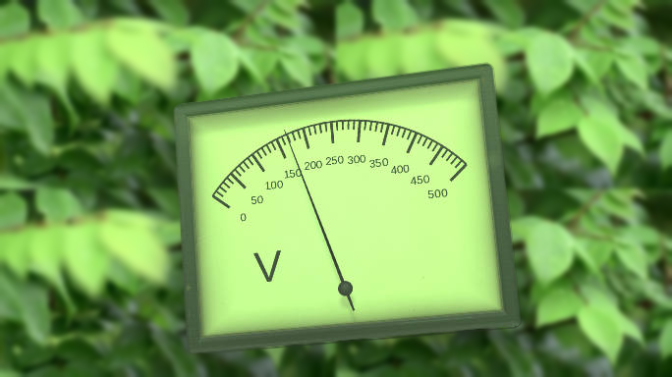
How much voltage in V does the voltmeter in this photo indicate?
170 V
